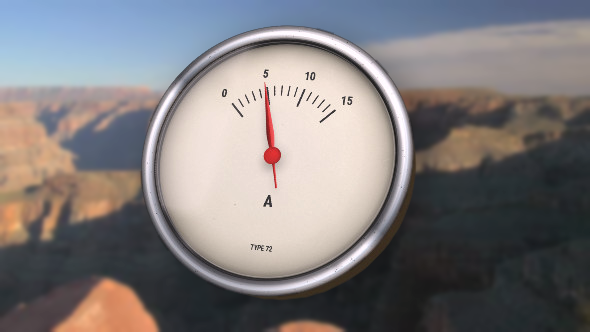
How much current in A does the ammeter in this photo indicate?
5 A
